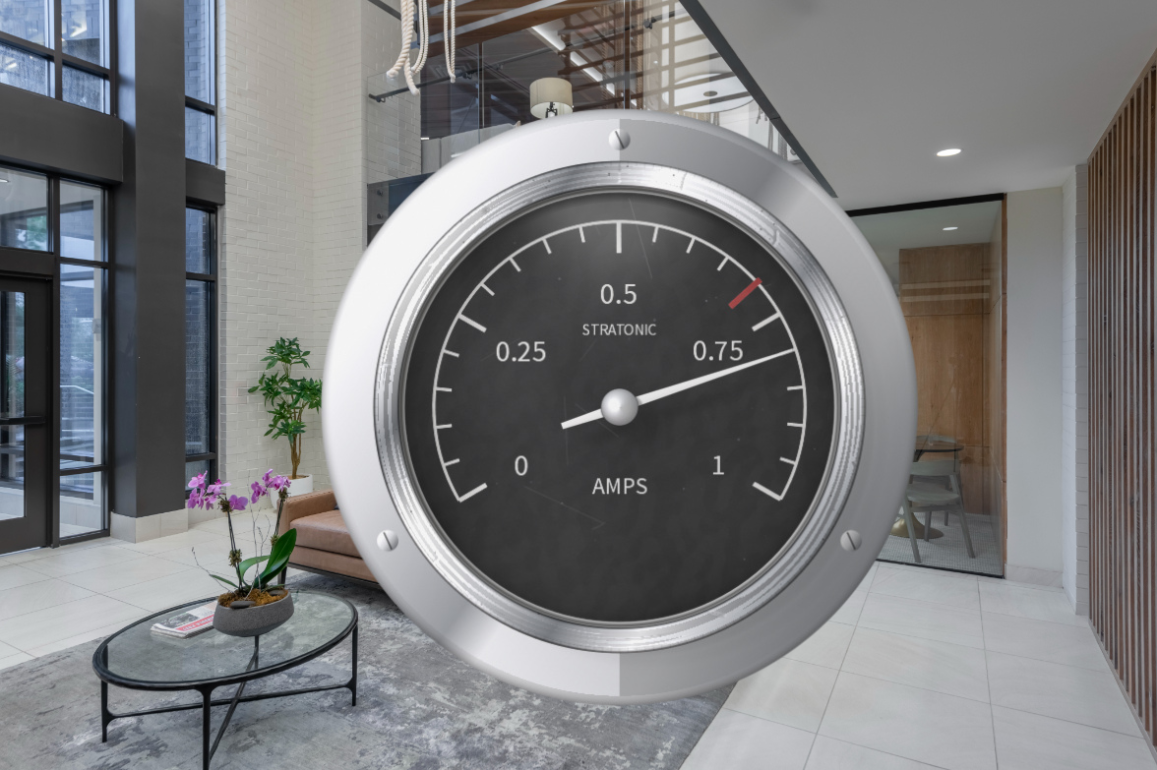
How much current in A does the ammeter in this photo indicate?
0.8 A
